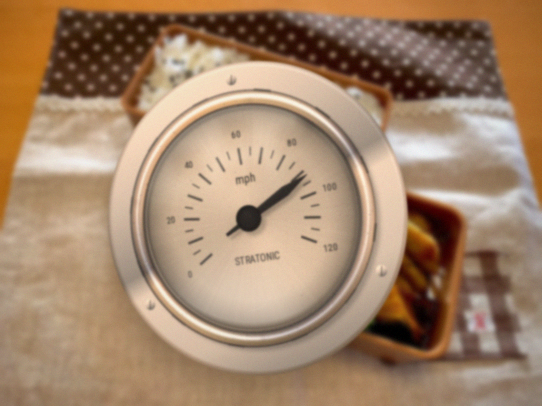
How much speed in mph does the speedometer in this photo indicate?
92.5 mph
